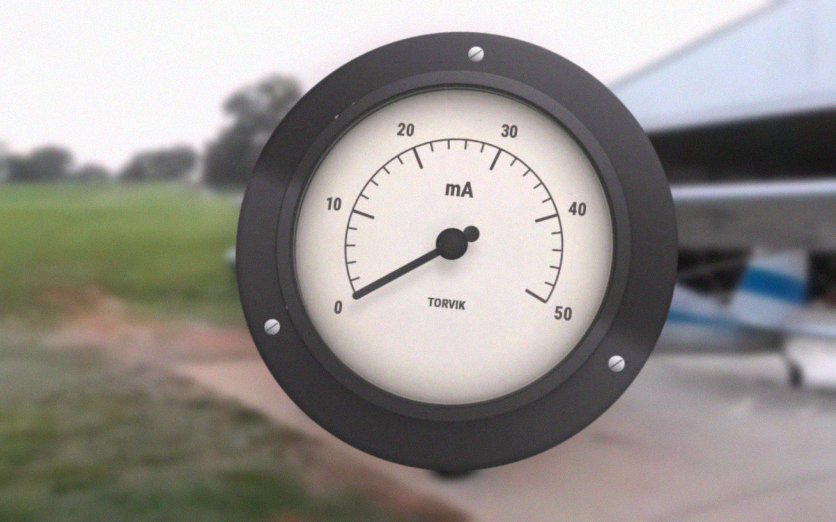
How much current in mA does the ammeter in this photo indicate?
0 mA
